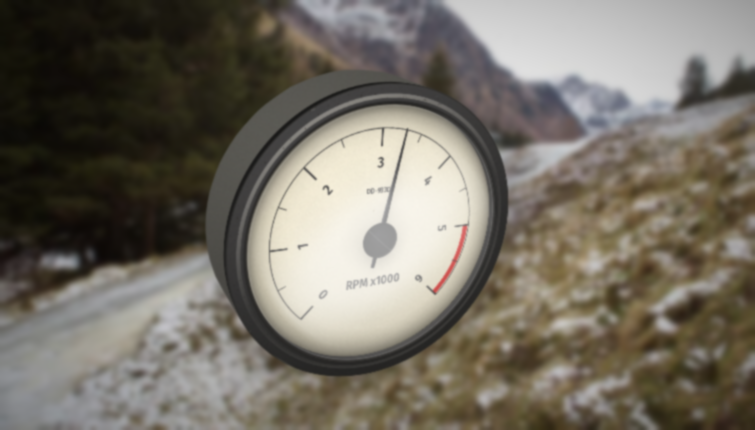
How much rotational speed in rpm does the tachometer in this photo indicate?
3250 rpm
